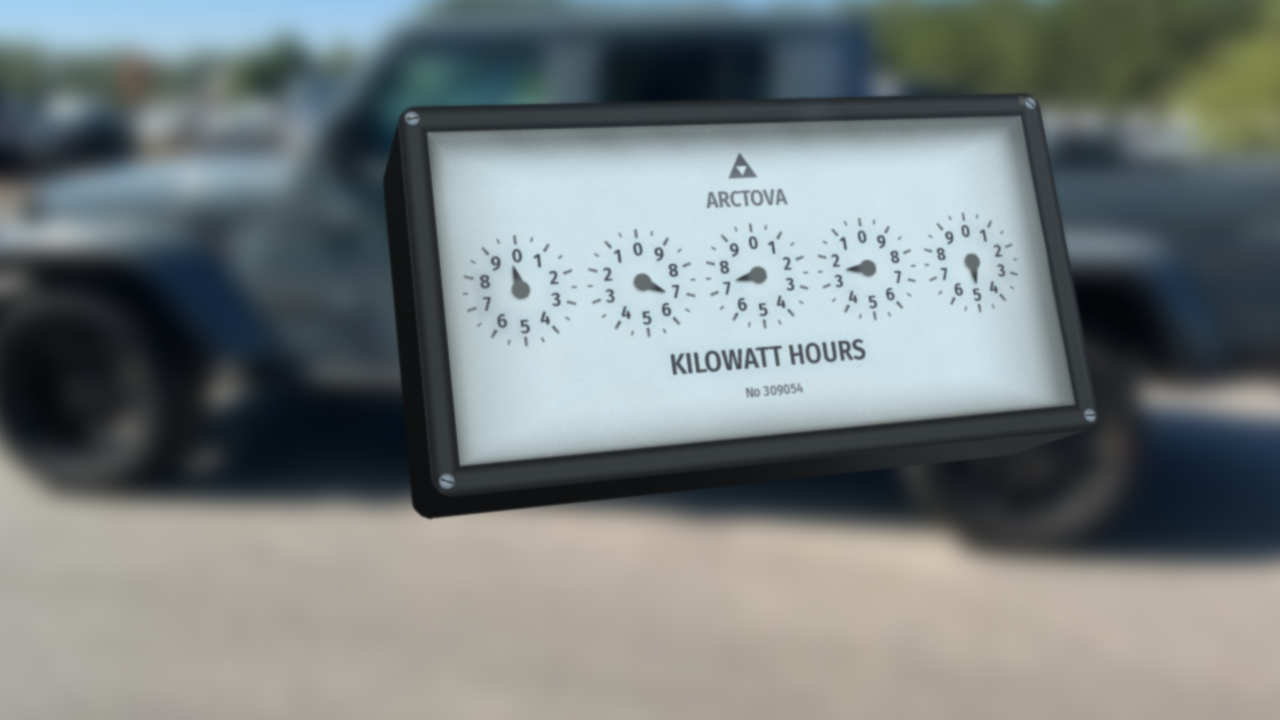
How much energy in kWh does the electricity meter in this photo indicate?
96725 kWh
